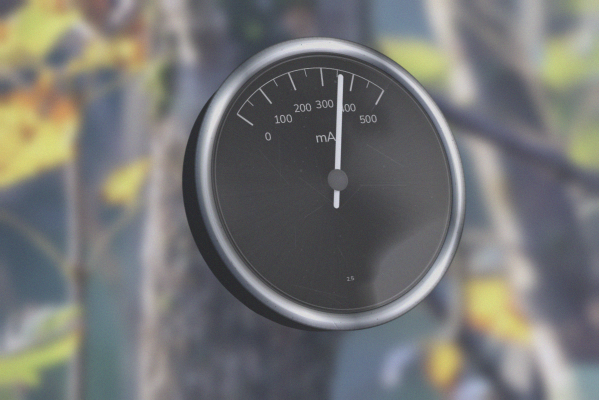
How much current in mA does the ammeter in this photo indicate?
350 mA
